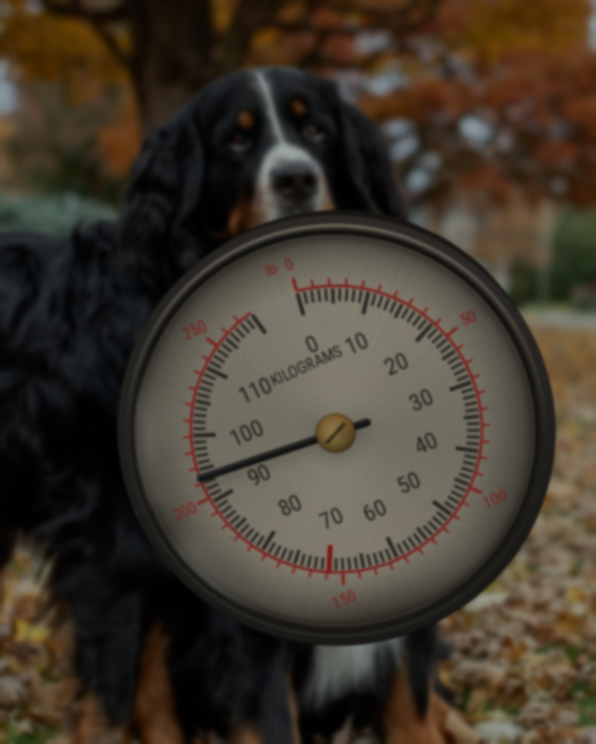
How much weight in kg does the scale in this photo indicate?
94 kg
